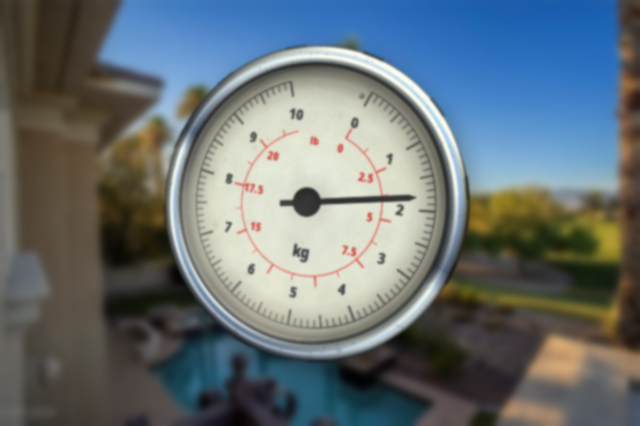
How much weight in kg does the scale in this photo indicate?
1.8 kg
